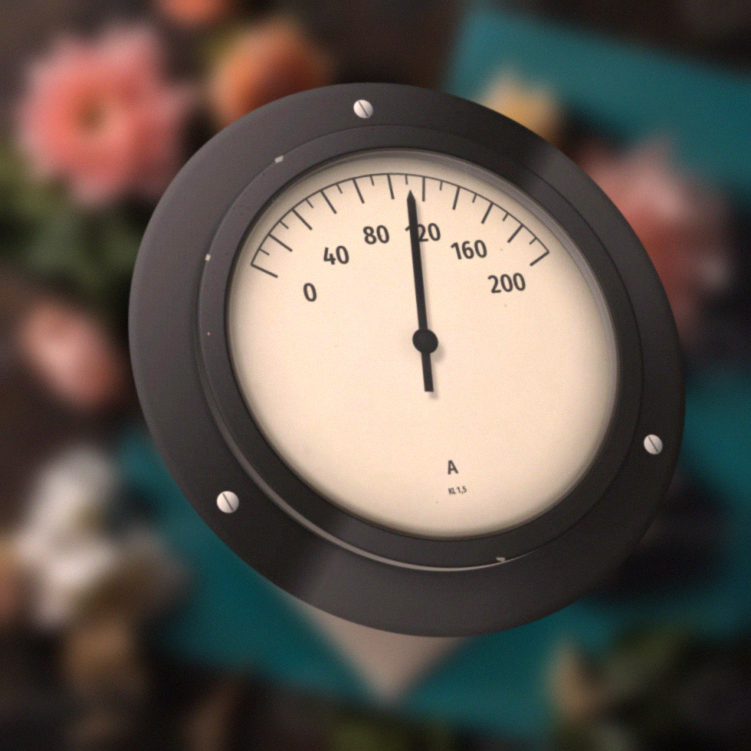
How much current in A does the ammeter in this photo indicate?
110 A
